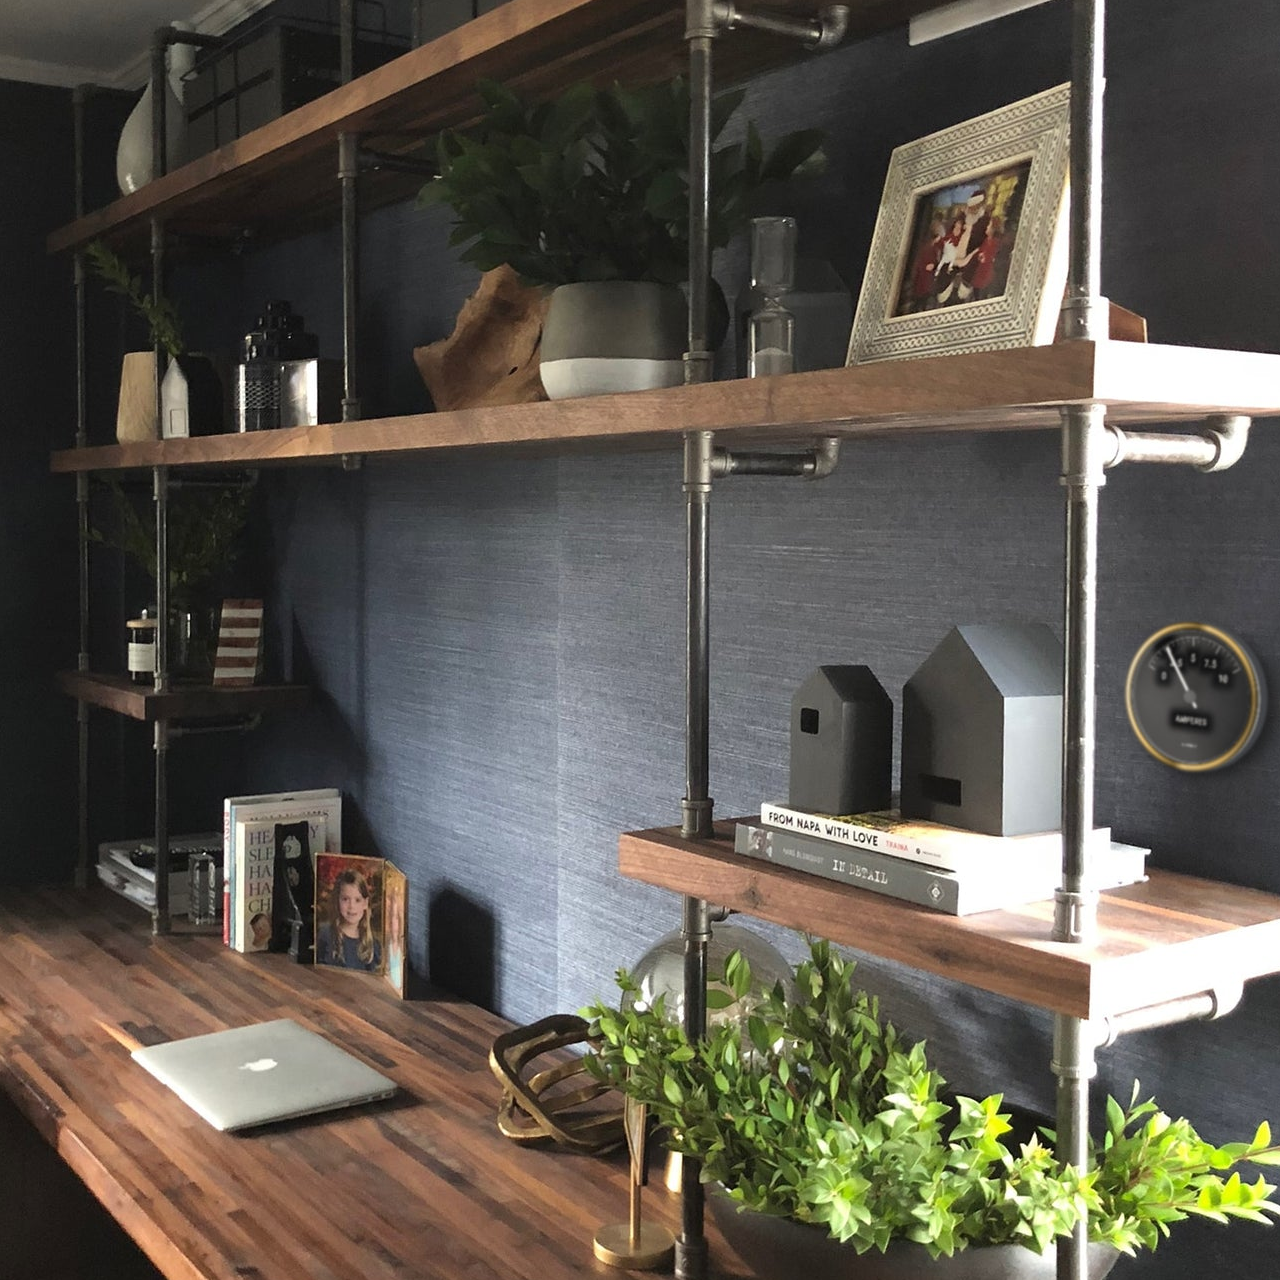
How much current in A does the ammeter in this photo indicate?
2.5 A
